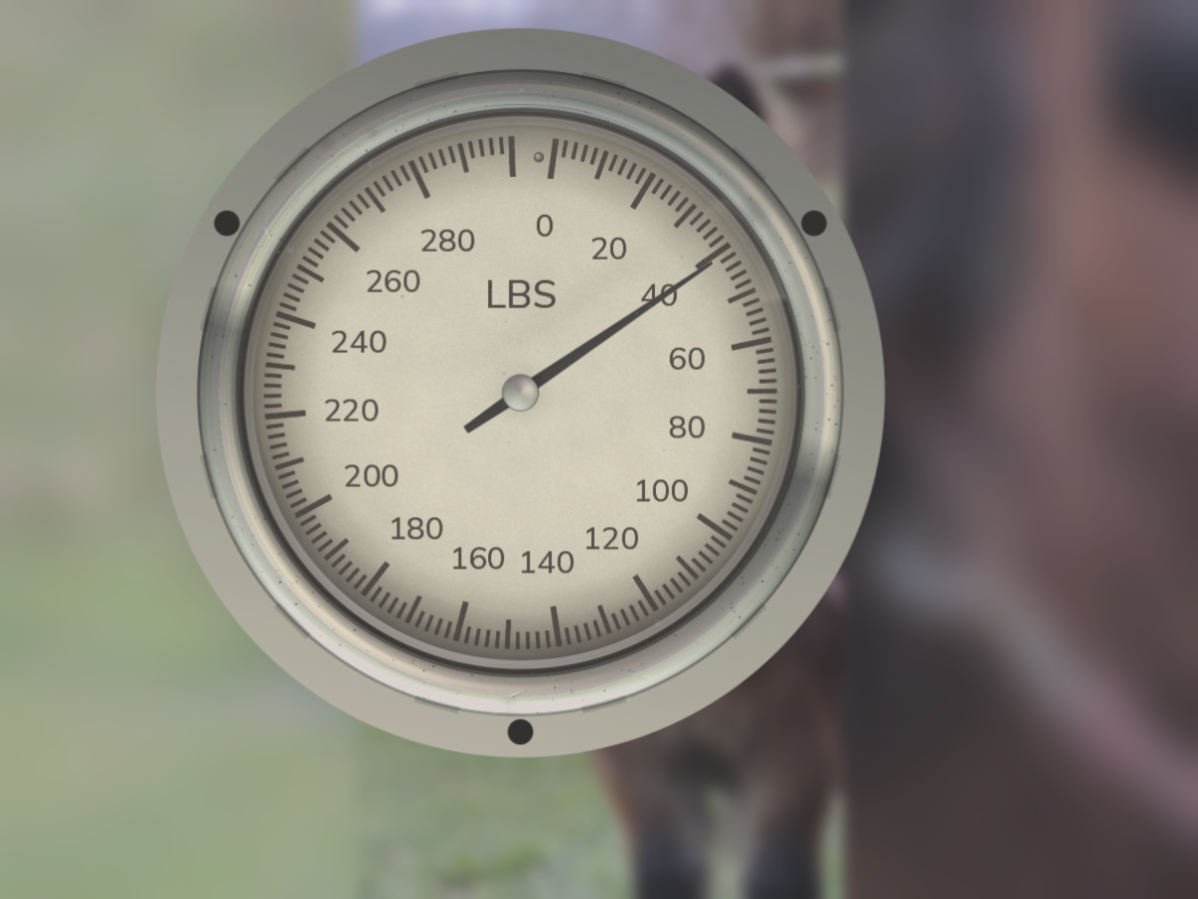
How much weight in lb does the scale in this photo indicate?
41 lb
